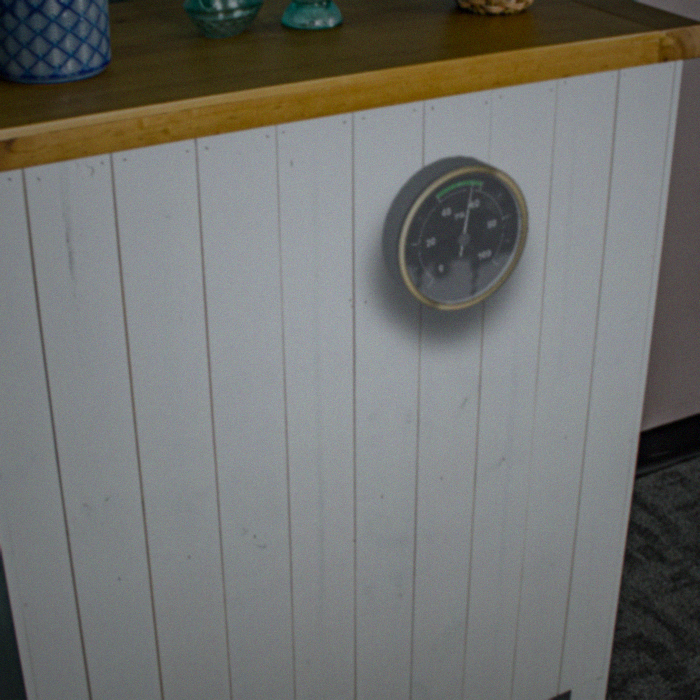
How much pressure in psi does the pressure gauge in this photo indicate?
55 psi
